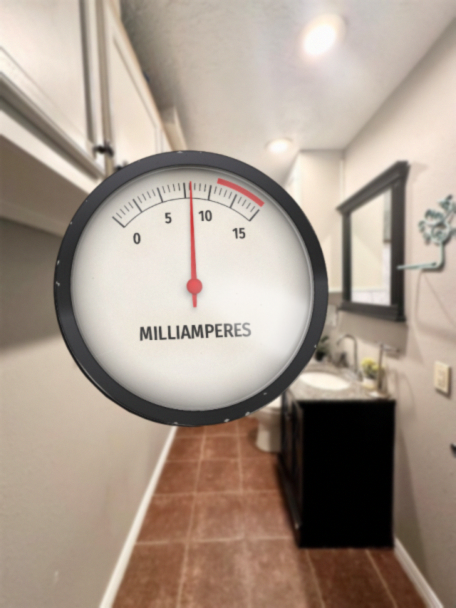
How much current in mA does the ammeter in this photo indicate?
8 mA
